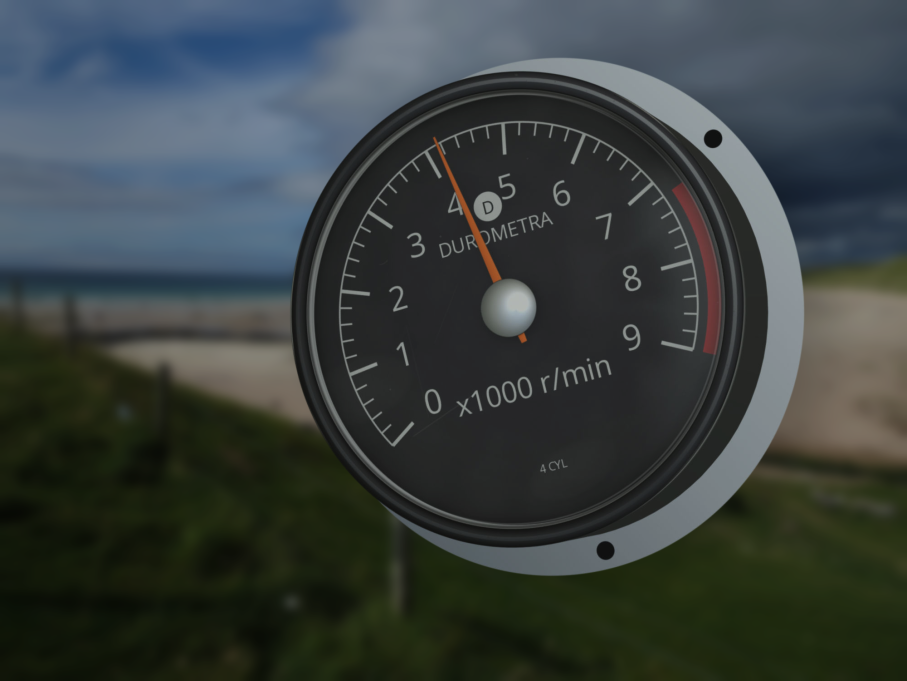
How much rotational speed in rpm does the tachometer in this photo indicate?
4200 rpm
